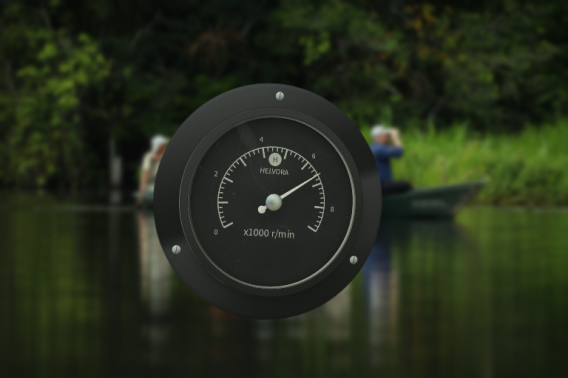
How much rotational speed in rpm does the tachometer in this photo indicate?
6600 rpm
